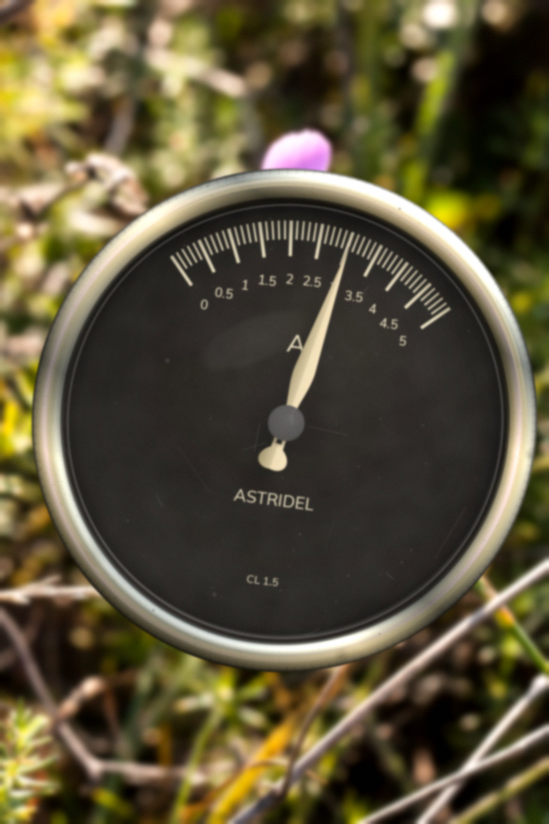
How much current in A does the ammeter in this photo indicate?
3 A
